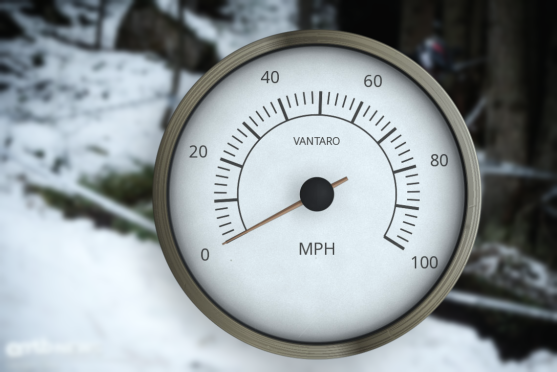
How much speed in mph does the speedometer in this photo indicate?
0 mph
